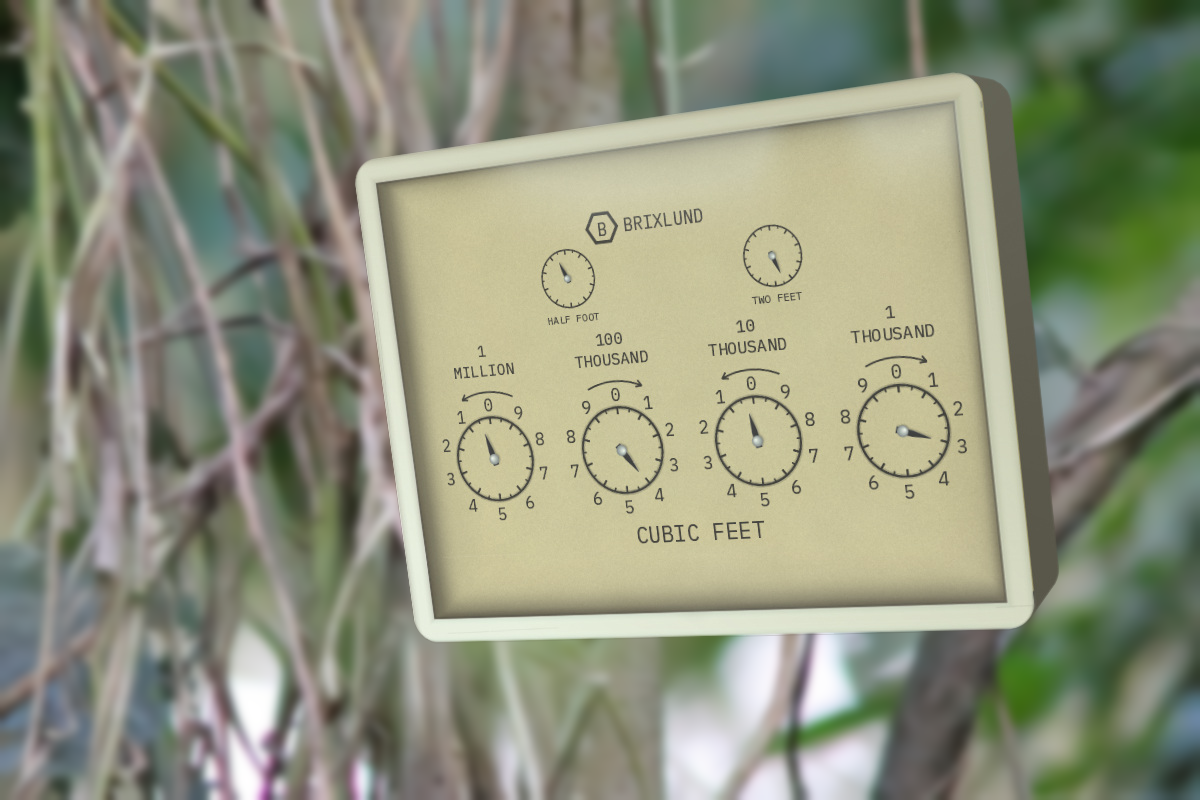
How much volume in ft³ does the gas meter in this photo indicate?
40300 ft³
